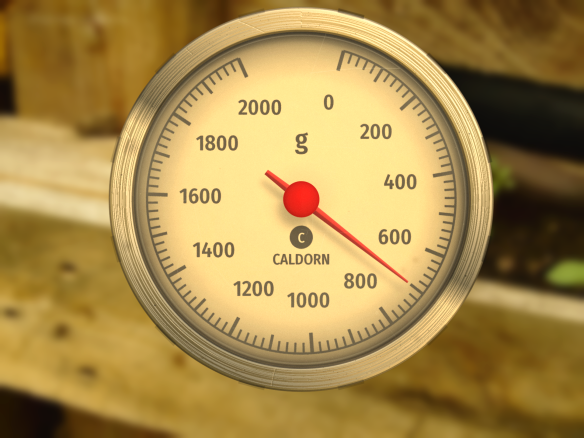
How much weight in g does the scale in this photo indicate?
700 g
